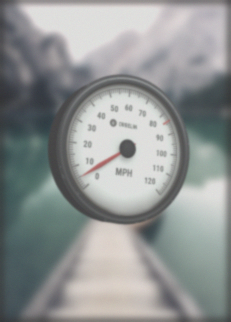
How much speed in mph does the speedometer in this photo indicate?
5 mph
